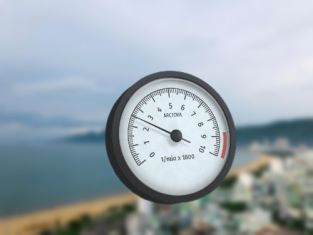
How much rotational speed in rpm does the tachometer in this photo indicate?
2500 rpm
